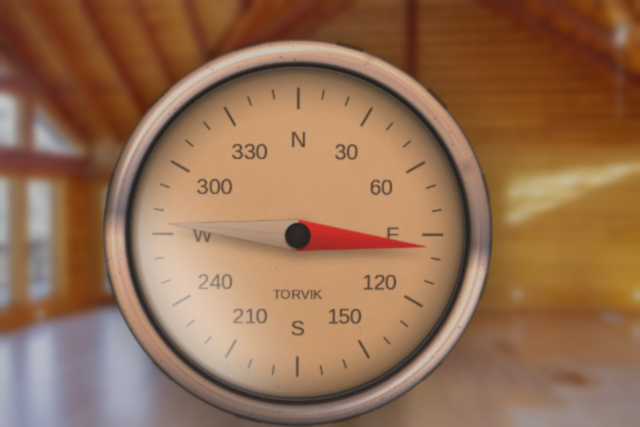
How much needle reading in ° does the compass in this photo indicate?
95 °
